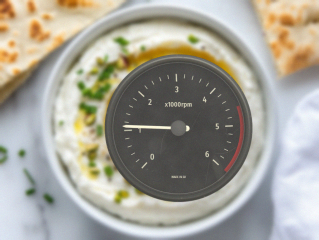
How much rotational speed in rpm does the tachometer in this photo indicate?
1100 rpm
